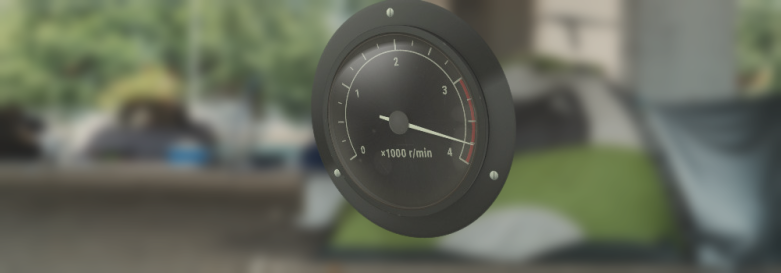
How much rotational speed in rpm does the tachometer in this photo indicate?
3750 rpm
